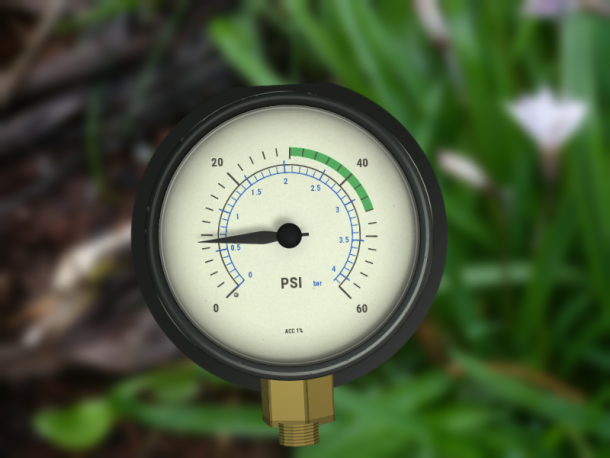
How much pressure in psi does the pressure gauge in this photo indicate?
9 psi
